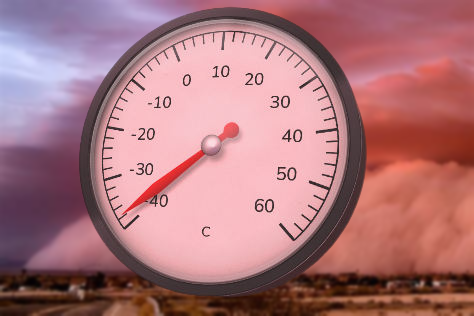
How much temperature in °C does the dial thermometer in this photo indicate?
-38 °C
